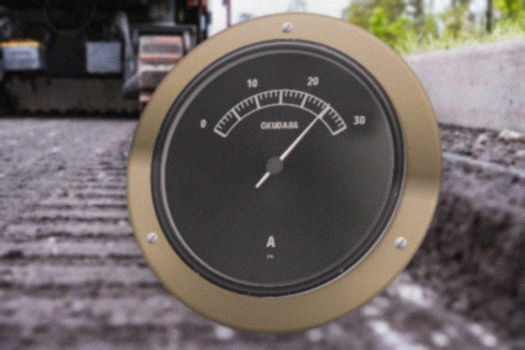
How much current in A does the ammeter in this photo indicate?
25 A
